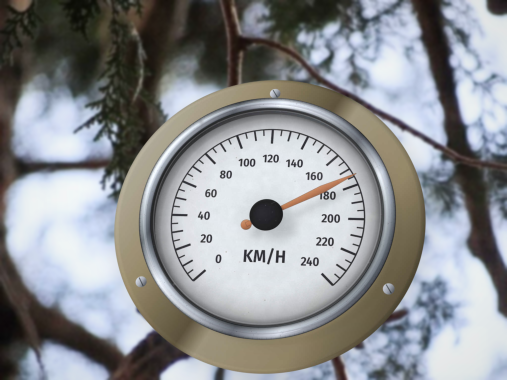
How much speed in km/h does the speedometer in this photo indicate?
175 km/h
